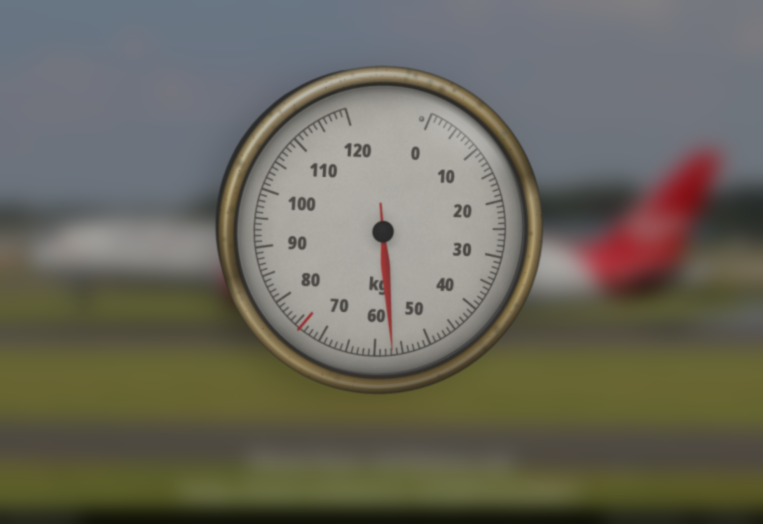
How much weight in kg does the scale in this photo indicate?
57 kg
